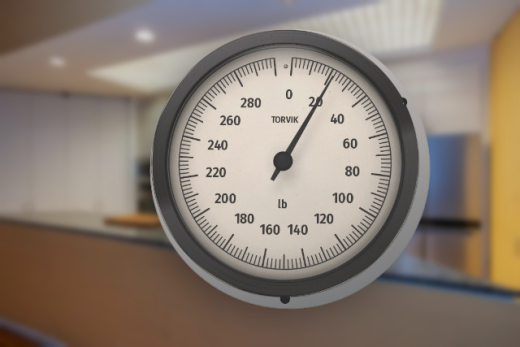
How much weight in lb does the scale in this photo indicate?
22 lb
